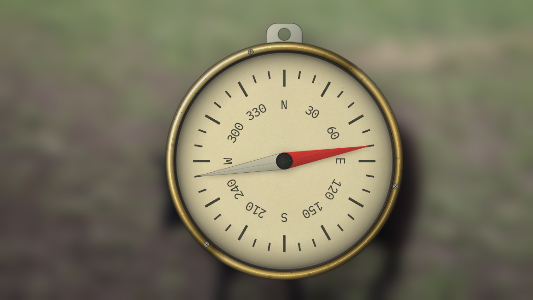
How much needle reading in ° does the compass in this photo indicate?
80 °
